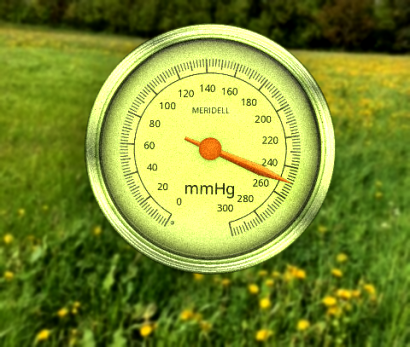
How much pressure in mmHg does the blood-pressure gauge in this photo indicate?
250 mmHg
